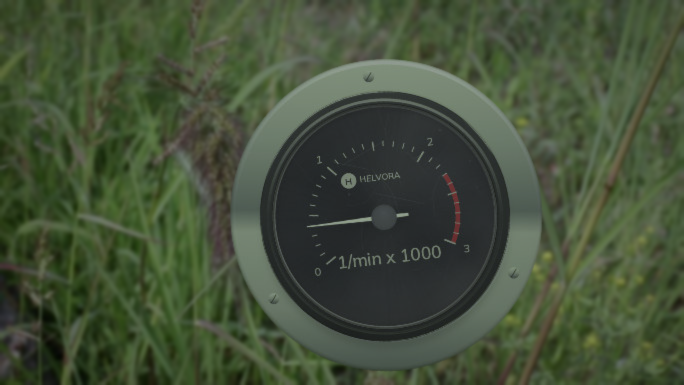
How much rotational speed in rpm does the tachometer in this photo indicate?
400 rpm
